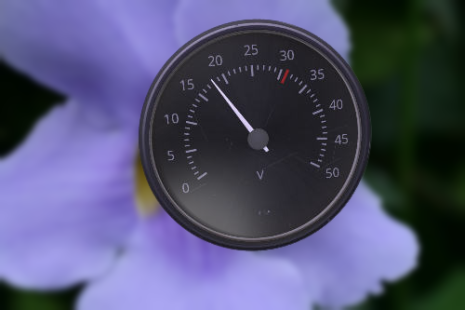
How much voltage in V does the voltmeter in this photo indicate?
18 V
